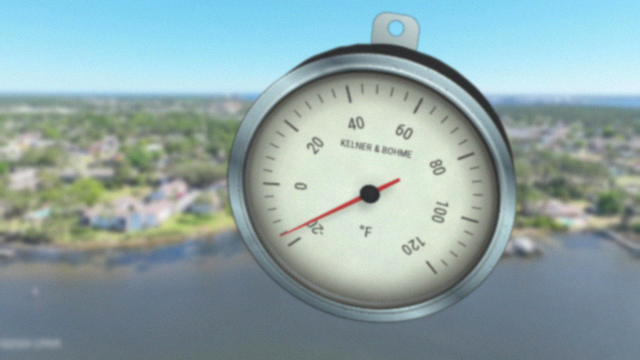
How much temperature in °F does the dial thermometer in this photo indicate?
-16 °F
